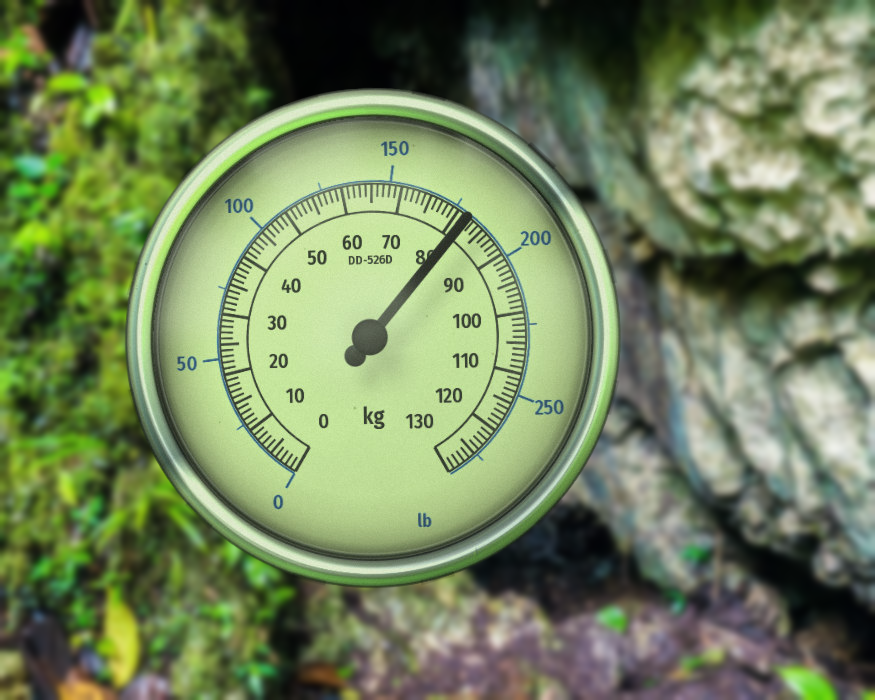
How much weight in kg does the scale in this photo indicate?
82 kg
